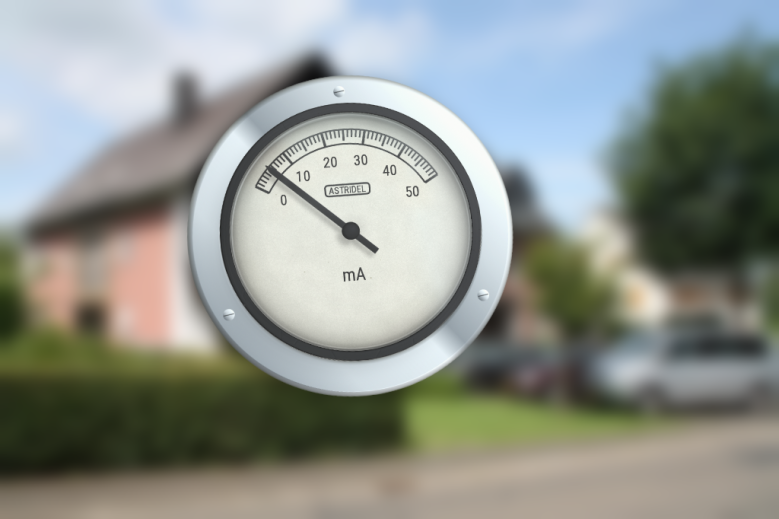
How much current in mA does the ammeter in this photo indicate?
5 mA
